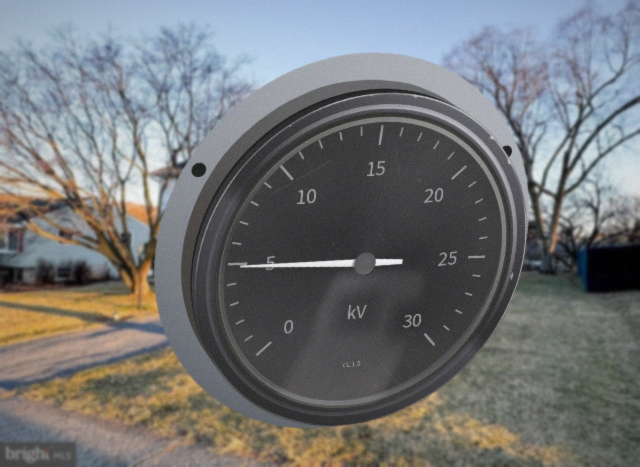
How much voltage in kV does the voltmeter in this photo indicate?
5 kV
